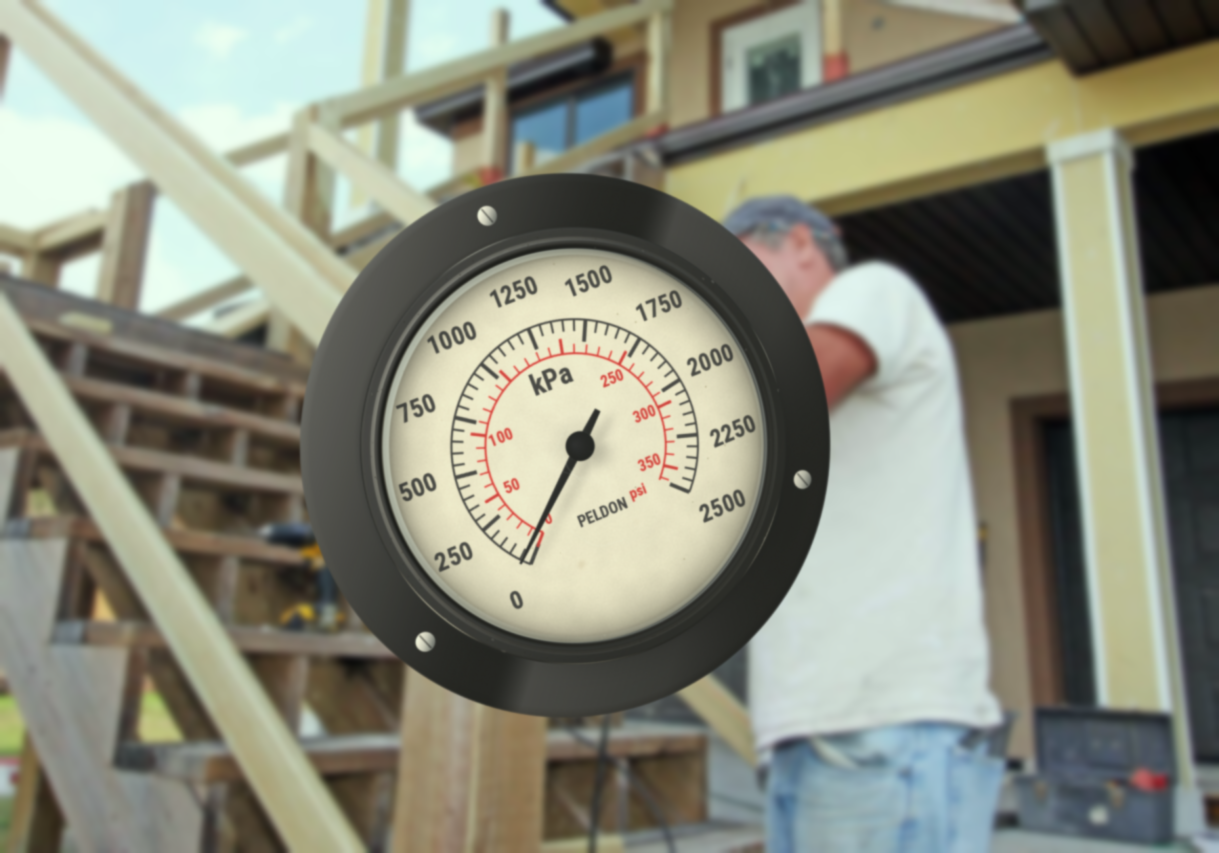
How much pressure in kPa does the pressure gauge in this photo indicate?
50 kPa
